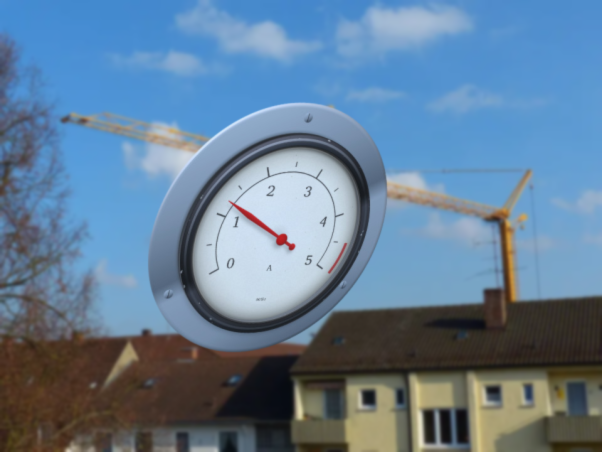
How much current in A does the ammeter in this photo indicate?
1.25 A
